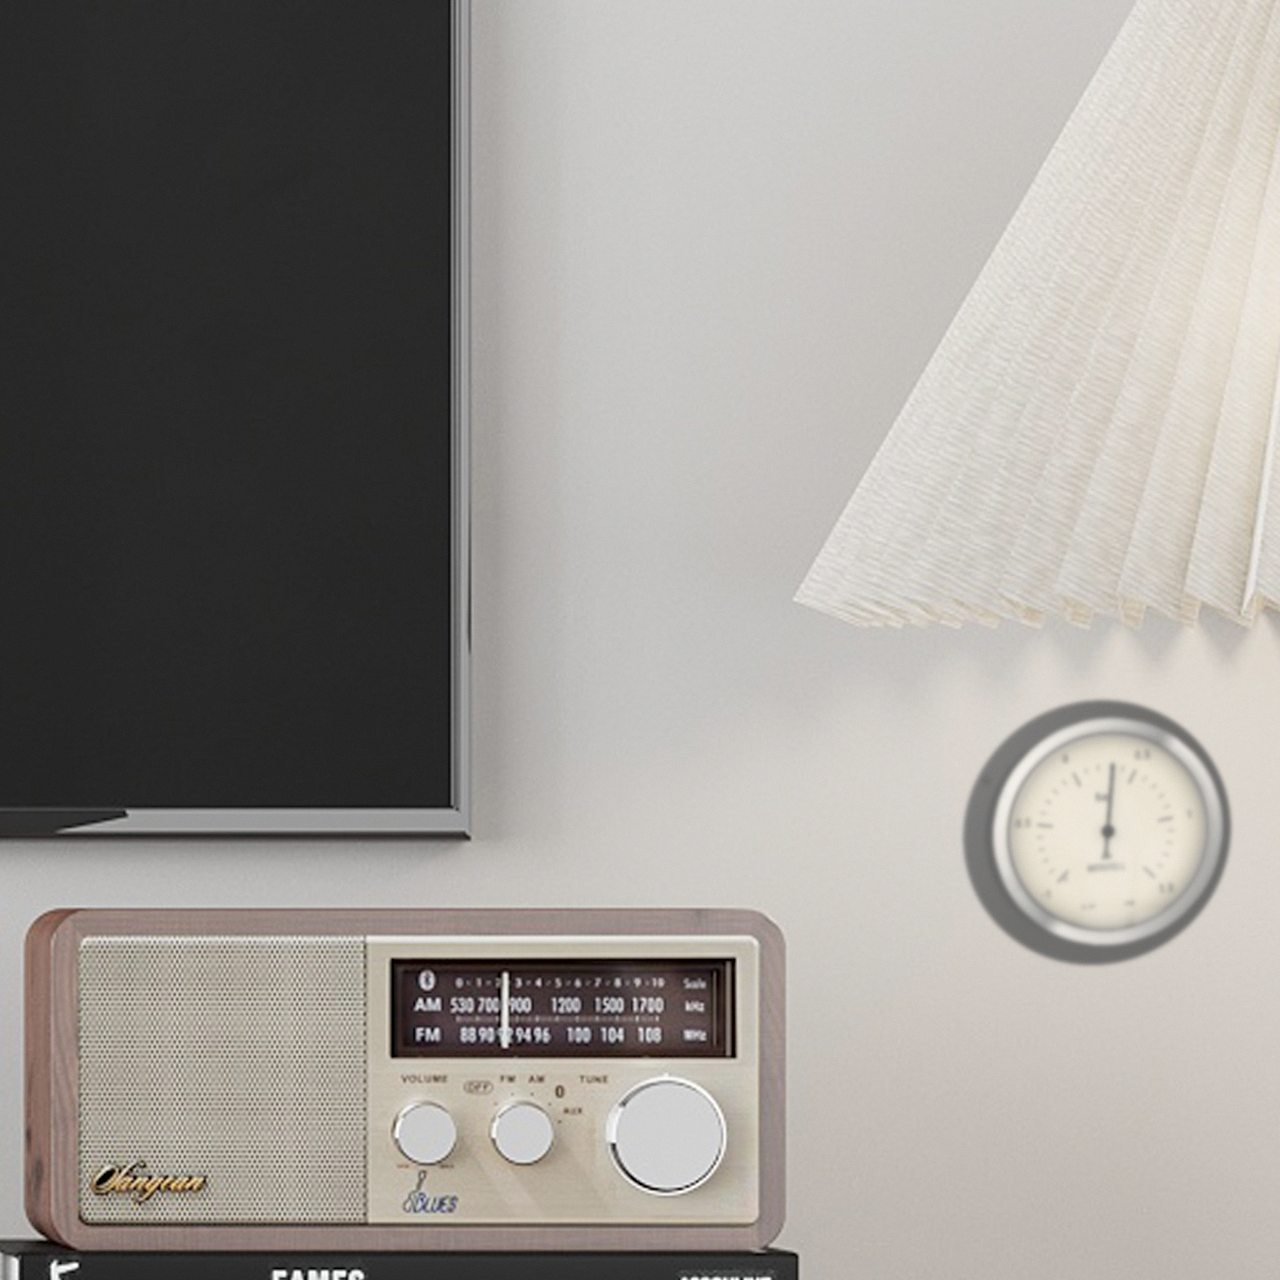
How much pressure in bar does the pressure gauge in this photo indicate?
0.3 bar
